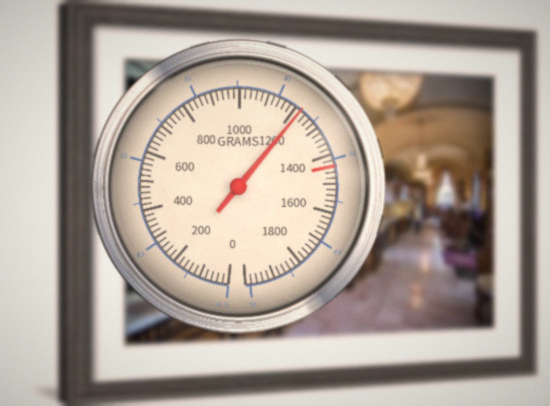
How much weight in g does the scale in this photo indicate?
1220 g
